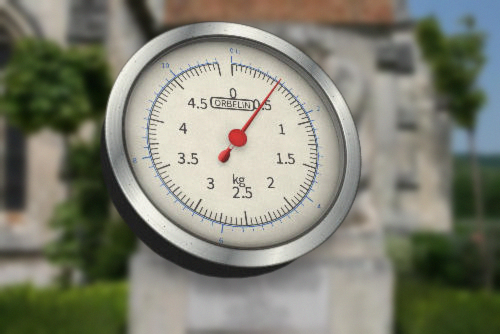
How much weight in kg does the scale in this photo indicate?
0.5 kg
